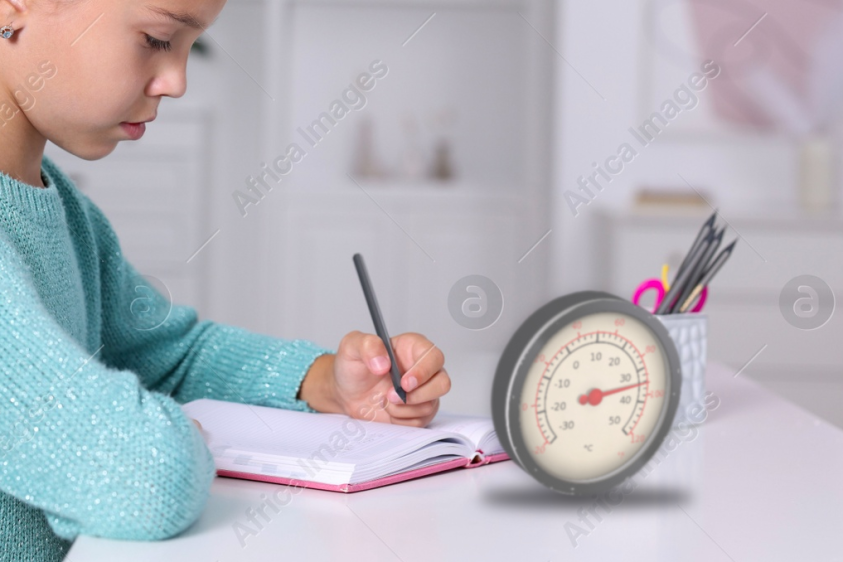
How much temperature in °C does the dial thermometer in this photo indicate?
34 °C
